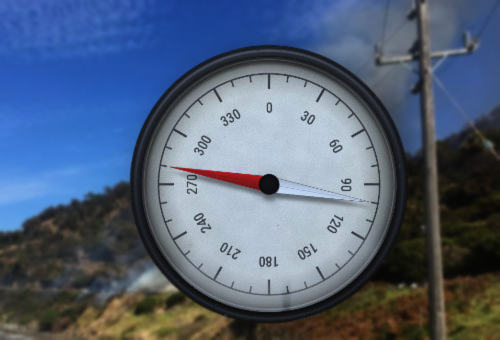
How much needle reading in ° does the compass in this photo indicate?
280 °
